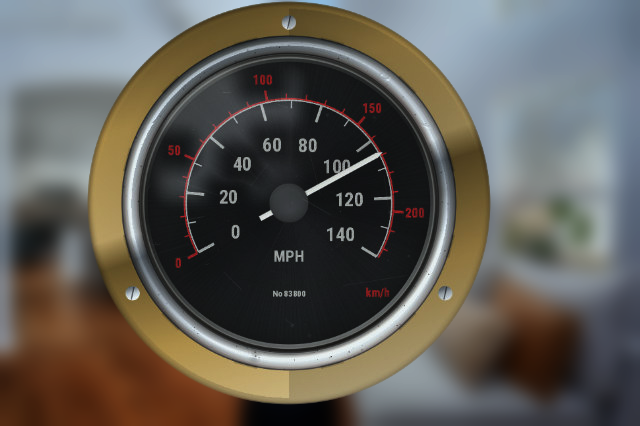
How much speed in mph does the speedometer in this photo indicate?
105 mph
